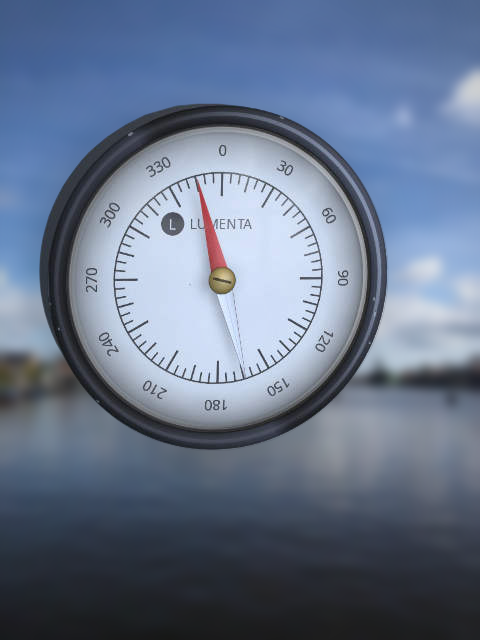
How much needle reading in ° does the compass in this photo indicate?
345 °
